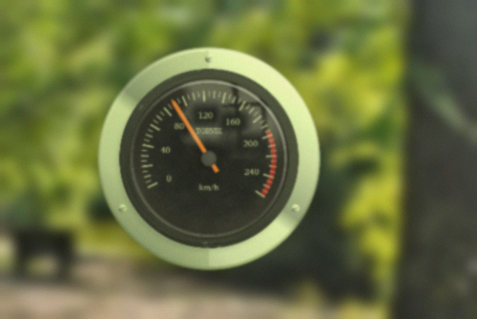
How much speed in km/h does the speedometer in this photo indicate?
90 km/h
